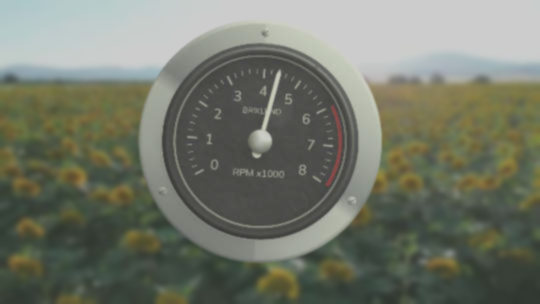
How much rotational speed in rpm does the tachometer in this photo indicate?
4400 rpm
